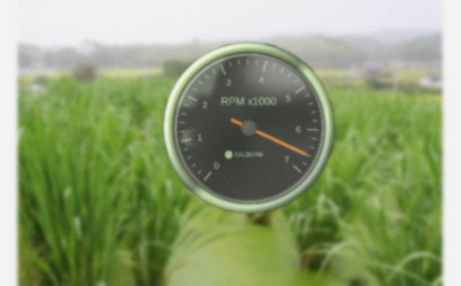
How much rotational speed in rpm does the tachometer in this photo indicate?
6600 rpm
